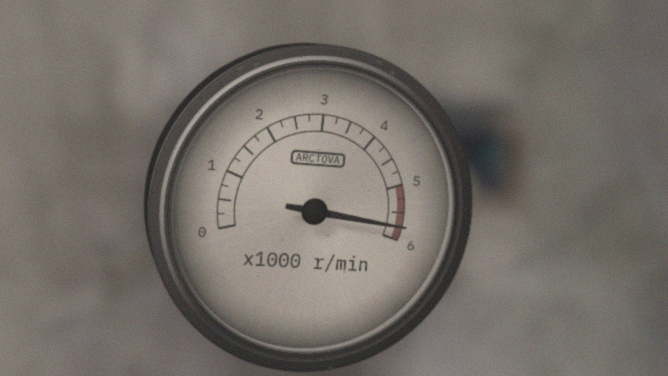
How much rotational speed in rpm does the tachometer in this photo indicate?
5750 rpm
